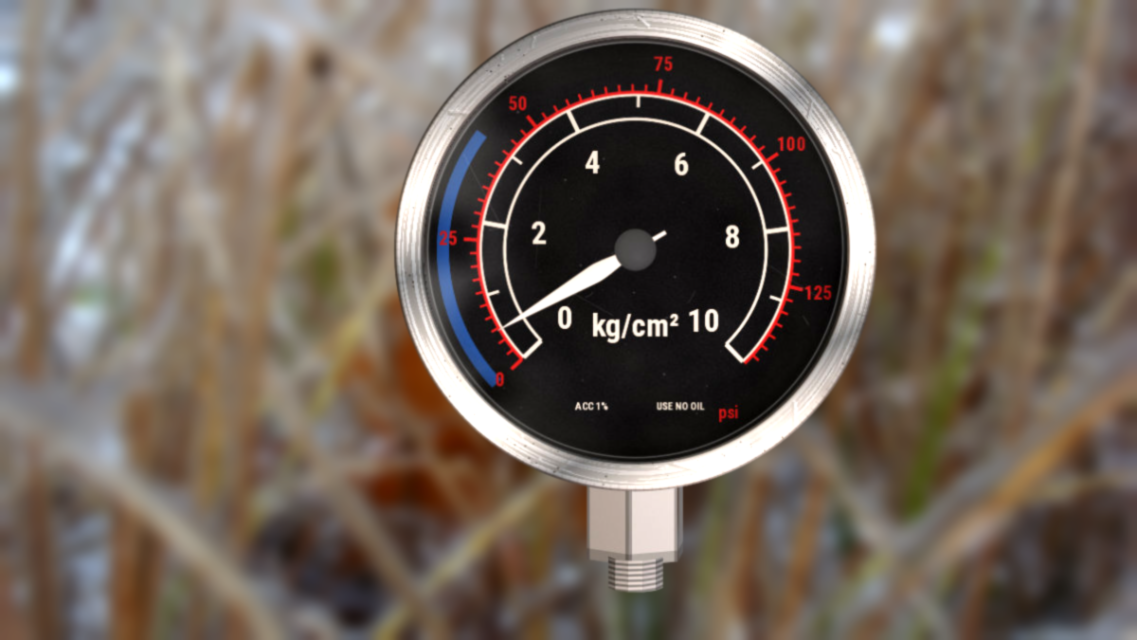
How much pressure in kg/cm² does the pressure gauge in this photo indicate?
0.5 kg/cm²
